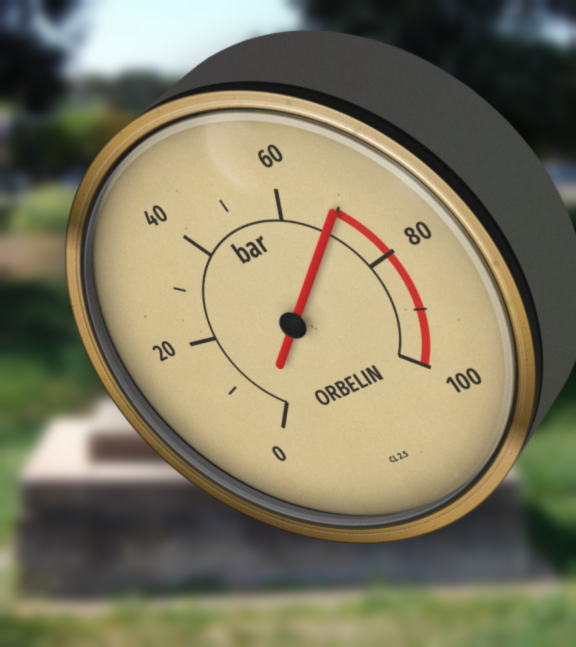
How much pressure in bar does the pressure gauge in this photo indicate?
70 bar
